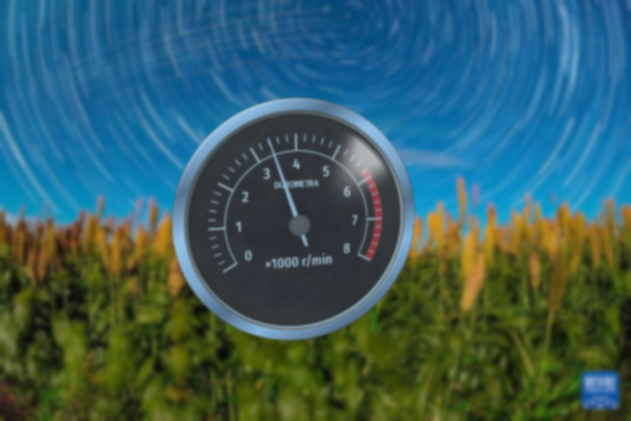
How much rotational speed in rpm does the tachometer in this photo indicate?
3400 rpm
